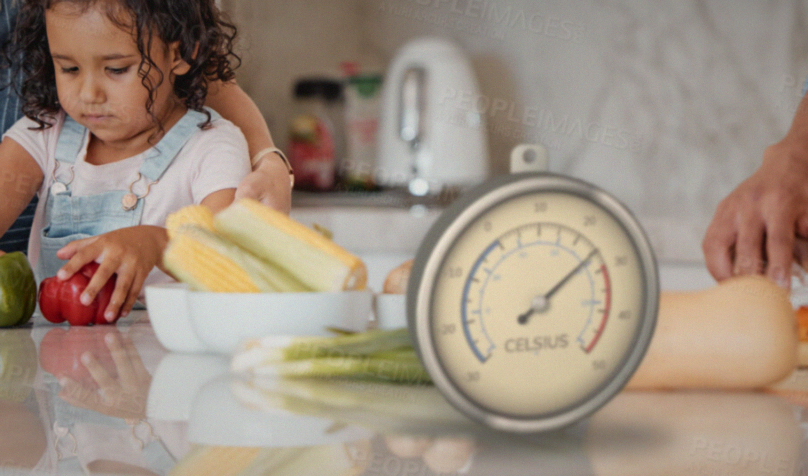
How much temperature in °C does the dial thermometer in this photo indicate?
25 °C
